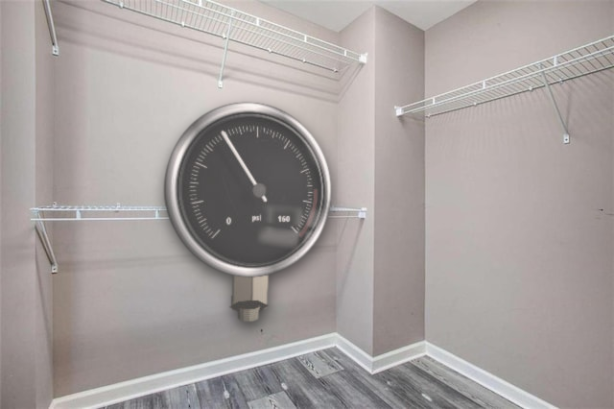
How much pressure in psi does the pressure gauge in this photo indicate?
60 psi
